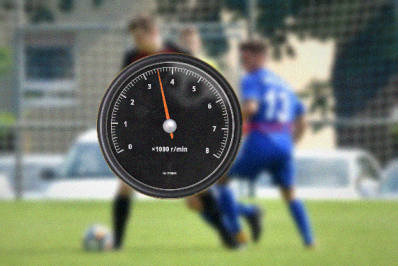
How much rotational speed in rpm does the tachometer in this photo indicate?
3500 rpm
